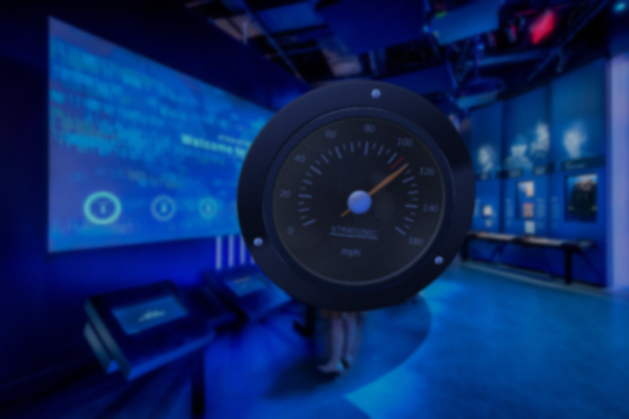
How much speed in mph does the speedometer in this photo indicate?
110 mph
